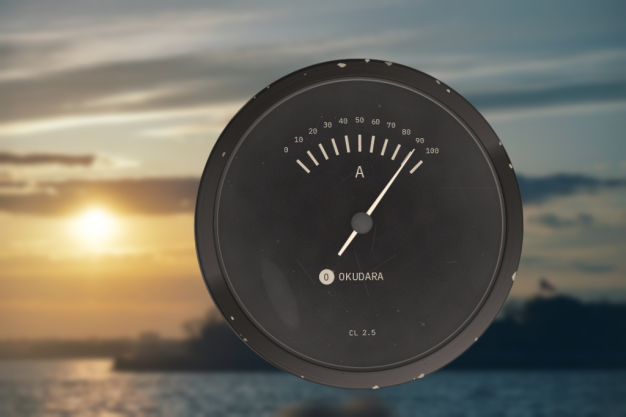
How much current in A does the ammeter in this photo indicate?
90 A
